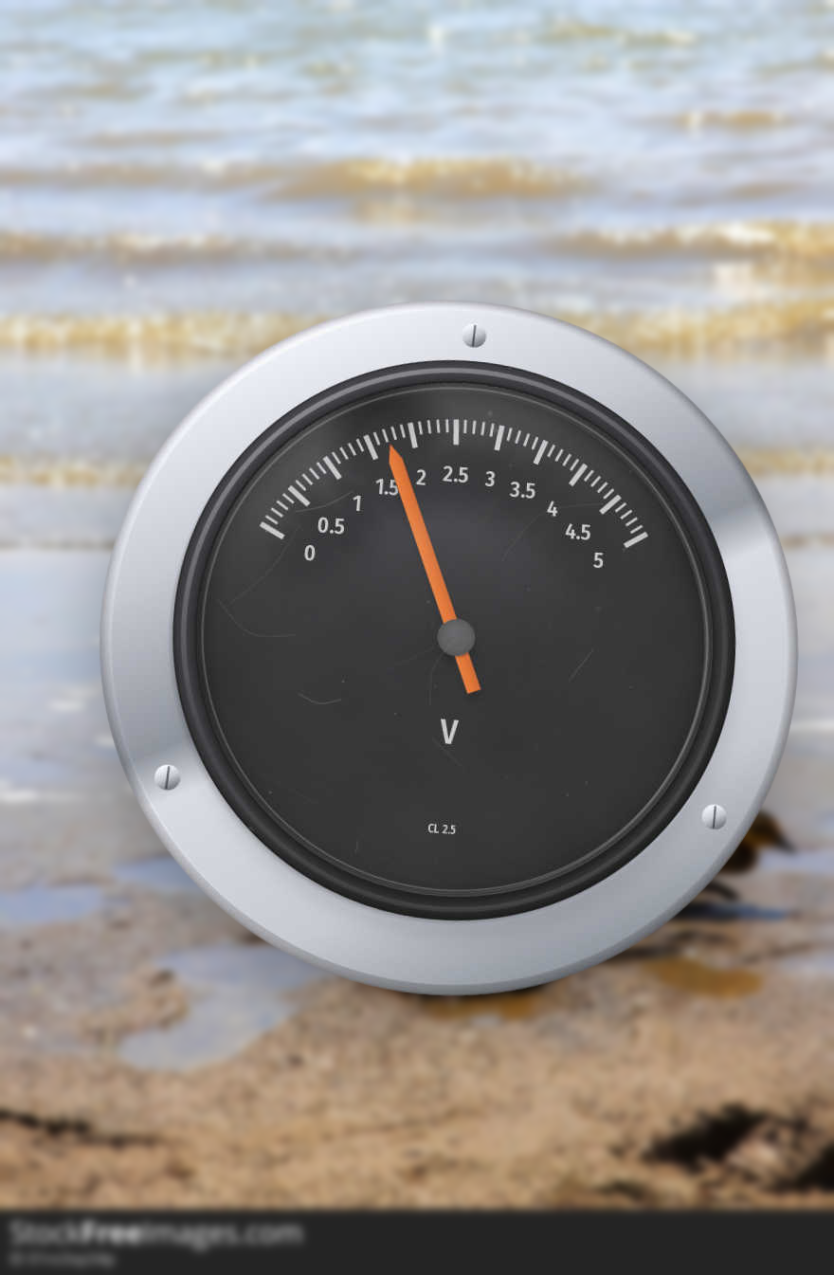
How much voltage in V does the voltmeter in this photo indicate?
1.7 V
